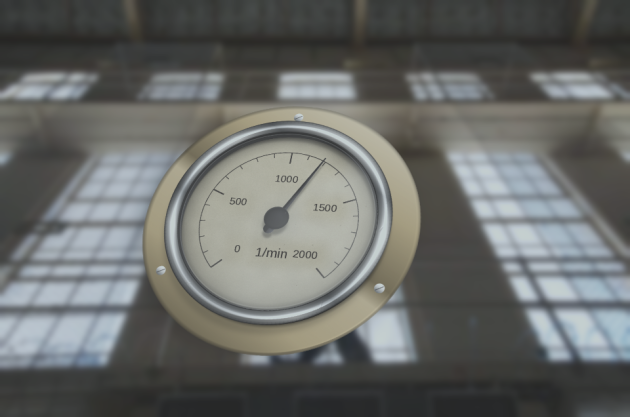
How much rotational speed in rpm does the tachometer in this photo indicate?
1200 rpm
